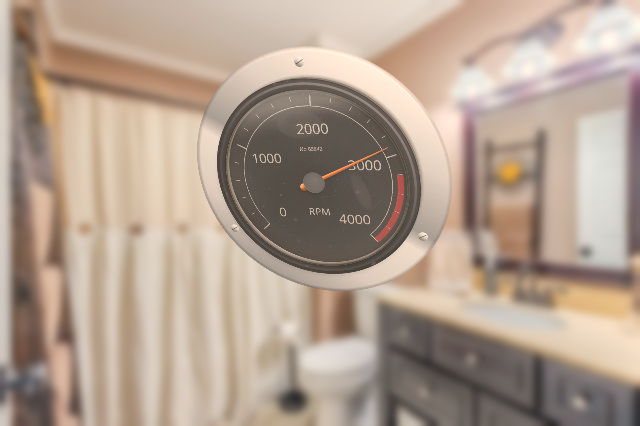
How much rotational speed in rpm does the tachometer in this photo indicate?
2900 rpm
